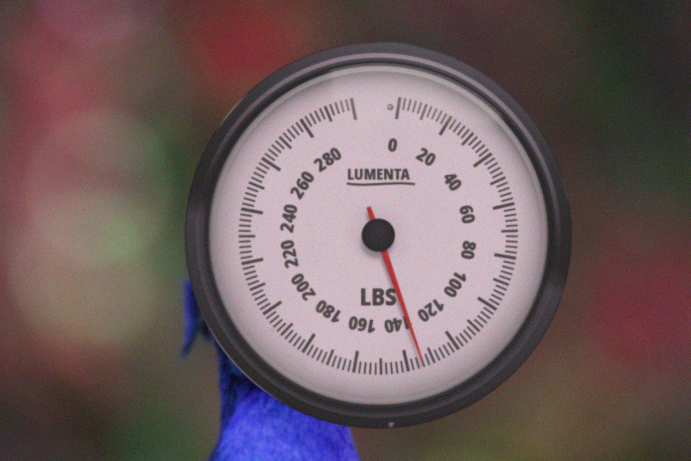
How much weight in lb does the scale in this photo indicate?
134 lb
